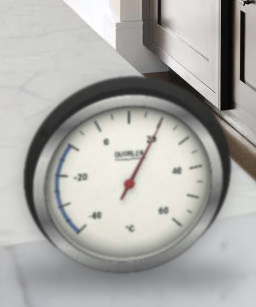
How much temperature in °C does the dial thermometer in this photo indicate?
20 °C
